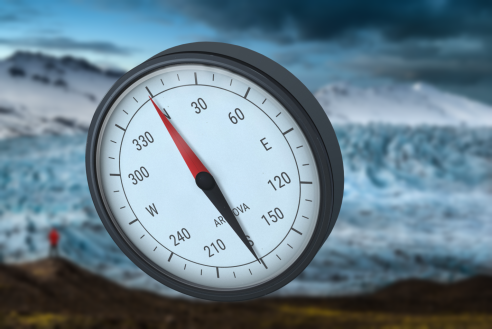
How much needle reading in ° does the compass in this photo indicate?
0 °
